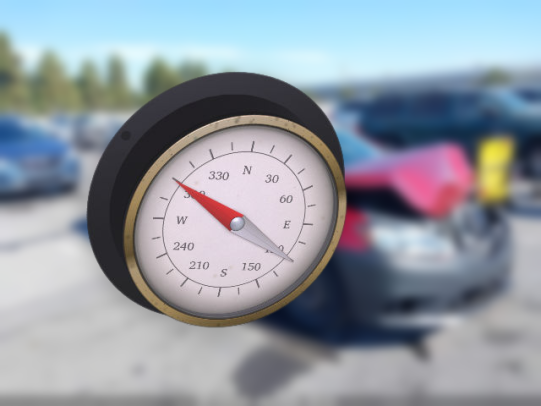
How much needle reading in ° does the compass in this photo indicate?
300 °
